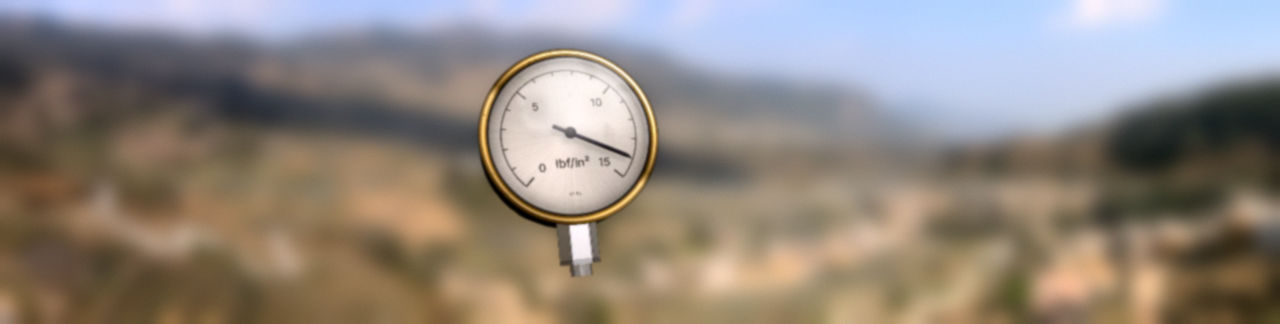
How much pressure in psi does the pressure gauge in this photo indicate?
14 psi
